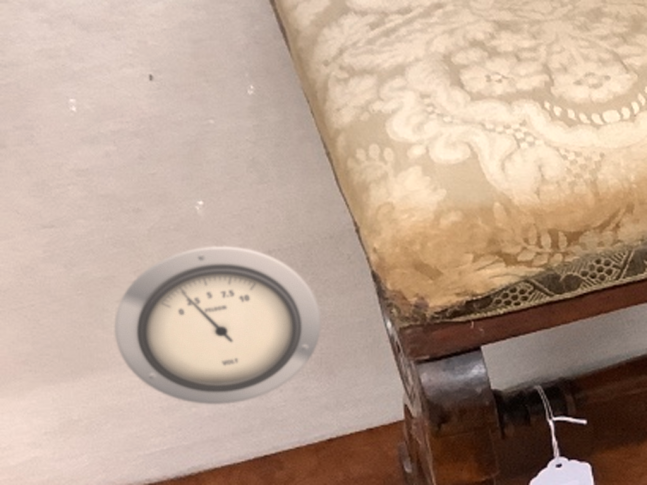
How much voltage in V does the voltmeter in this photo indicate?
2.5 V
